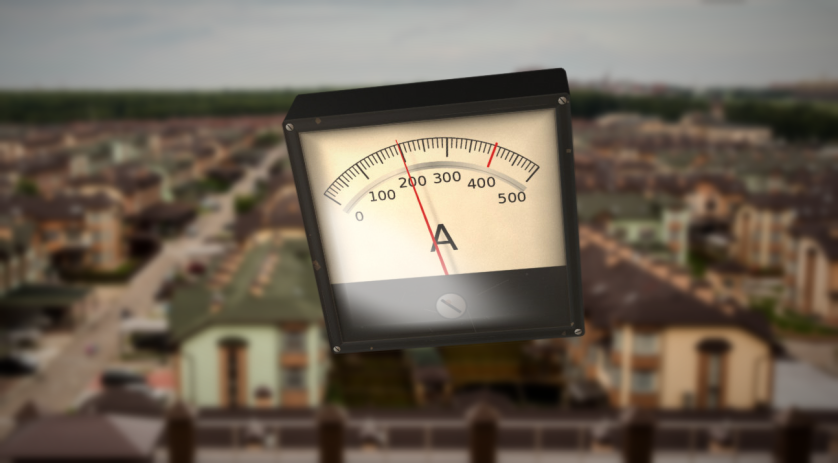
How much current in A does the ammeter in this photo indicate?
200 A
